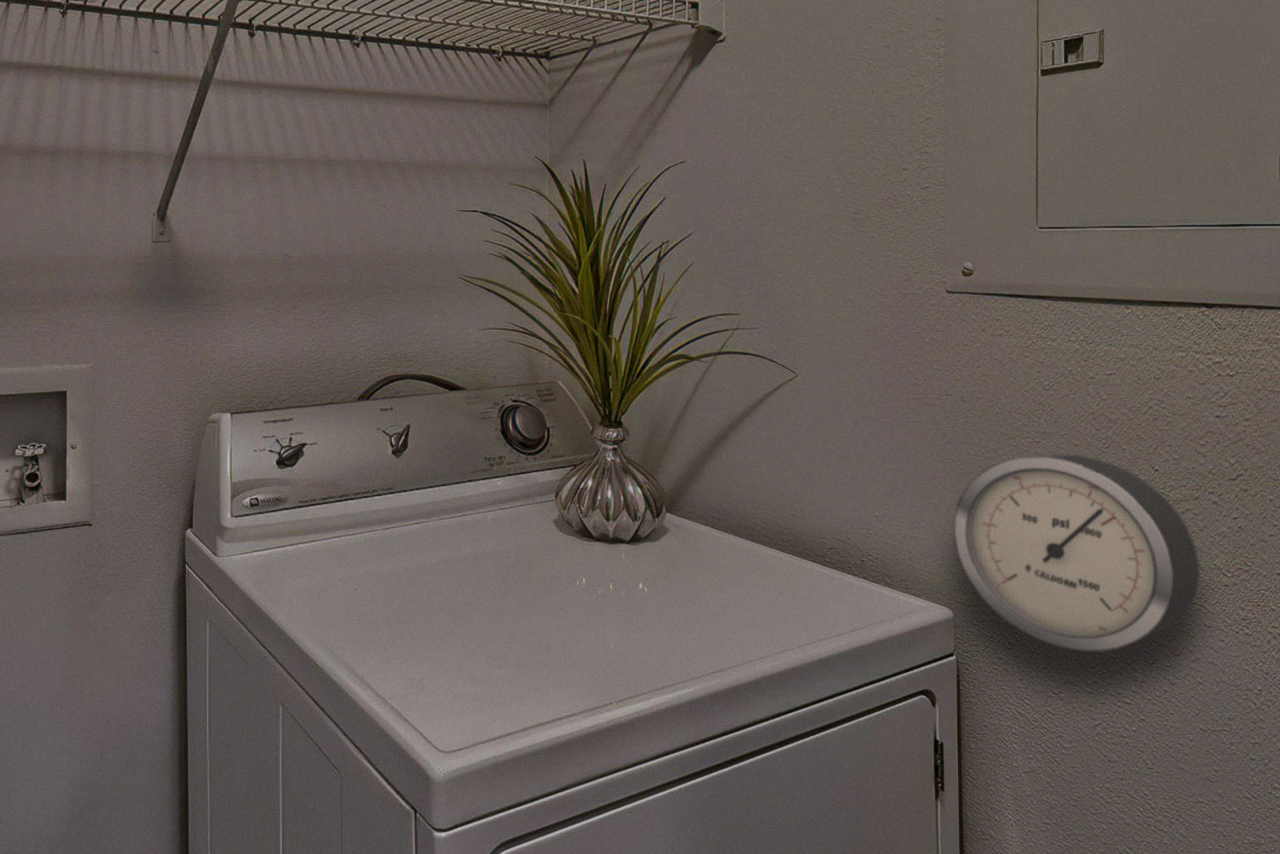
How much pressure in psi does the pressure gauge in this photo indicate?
950 psi
